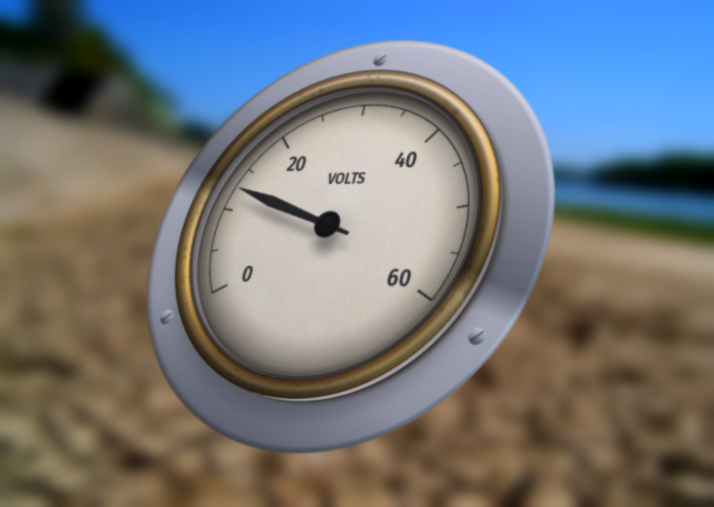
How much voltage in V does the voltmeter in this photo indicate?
12.5 V
